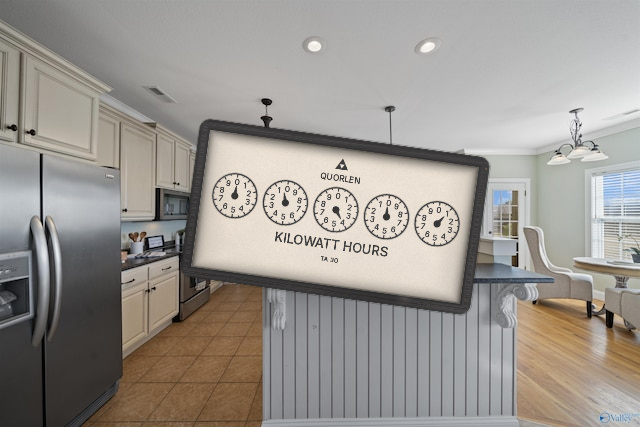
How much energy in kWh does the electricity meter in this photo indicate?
401 kWh
